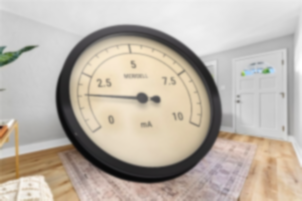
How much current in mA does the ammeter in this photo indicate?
1.5 mA
